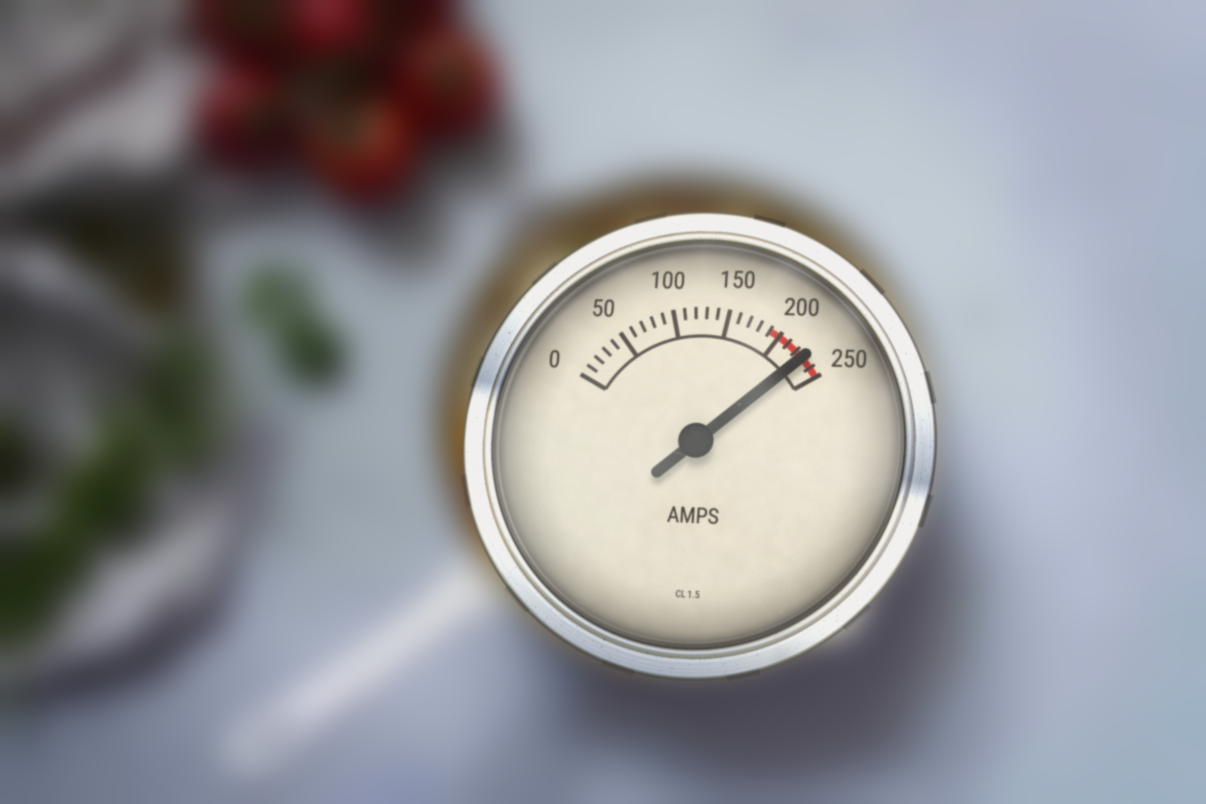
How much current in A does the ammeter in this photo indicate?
230 A
